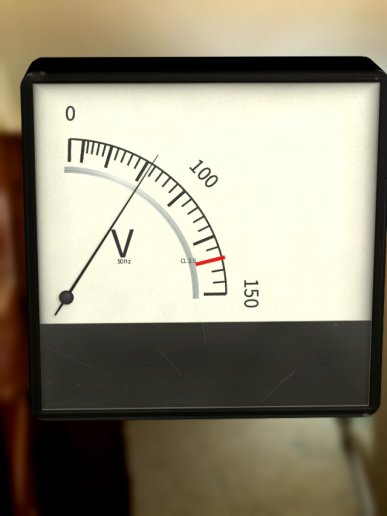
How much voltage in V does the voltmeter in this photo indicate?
77.5 V
